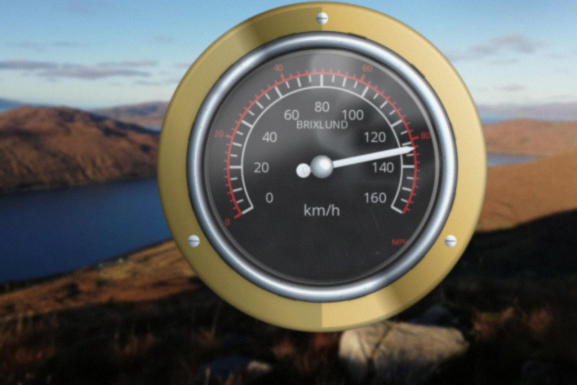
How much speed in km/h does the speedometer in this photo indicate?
132.5 km/h
